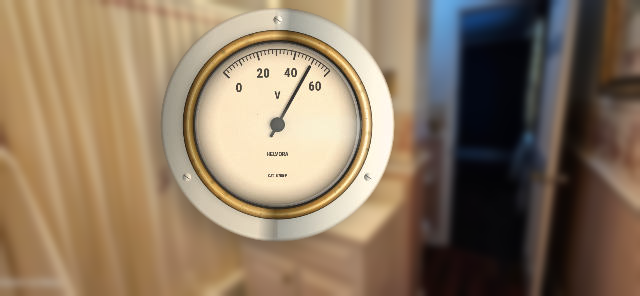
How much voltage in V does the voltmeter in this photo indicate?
50 V
